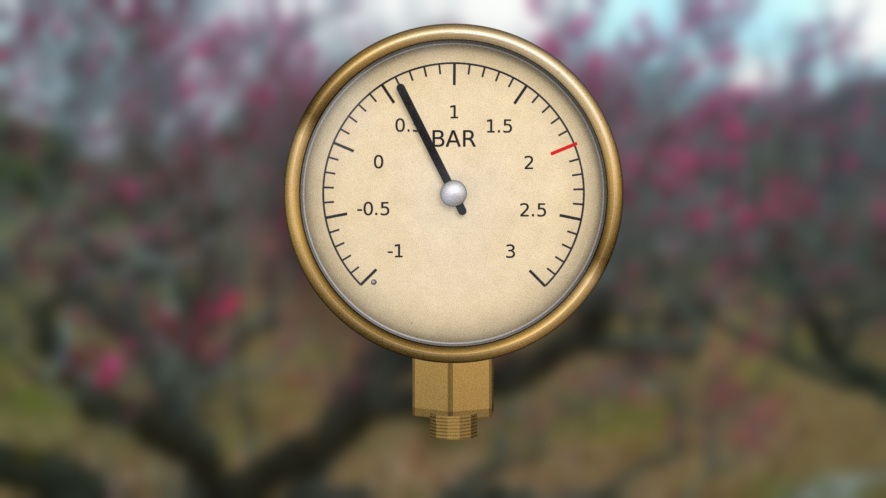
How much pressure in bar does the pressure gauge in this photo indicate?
0.6 bar
